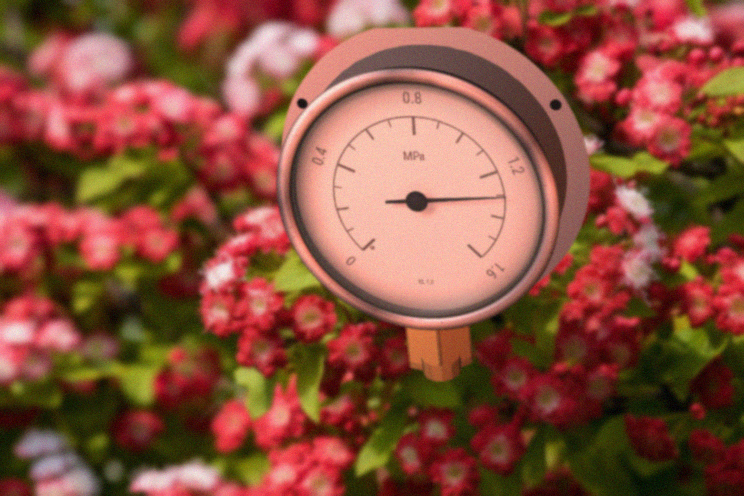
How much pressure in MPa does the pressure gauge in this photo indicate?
1.3 MPa
